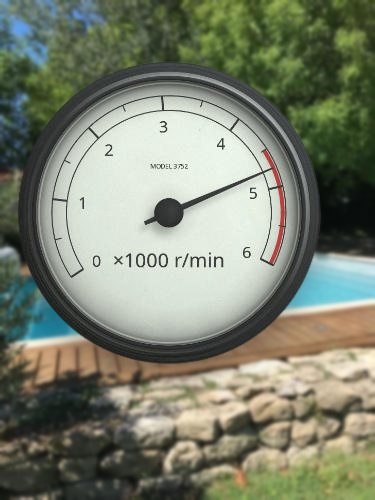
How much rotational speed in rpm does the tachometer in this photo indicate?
4750 rpm
